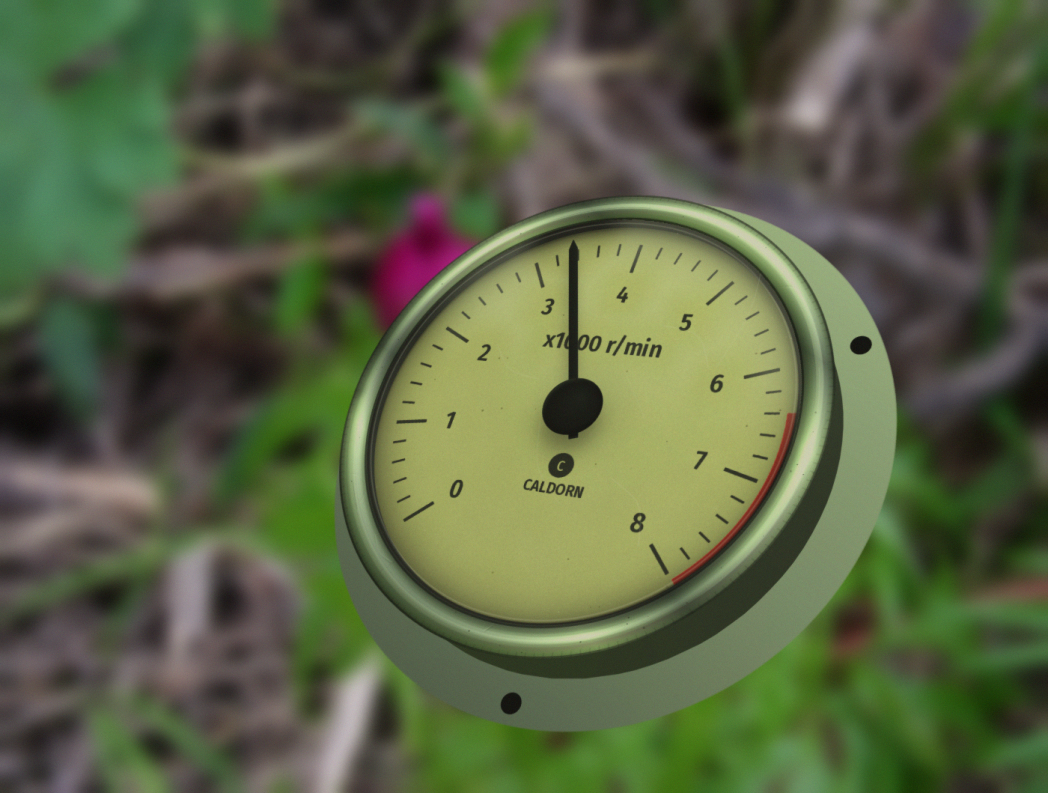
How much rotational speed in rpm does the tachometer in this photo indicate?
3400 rpm
